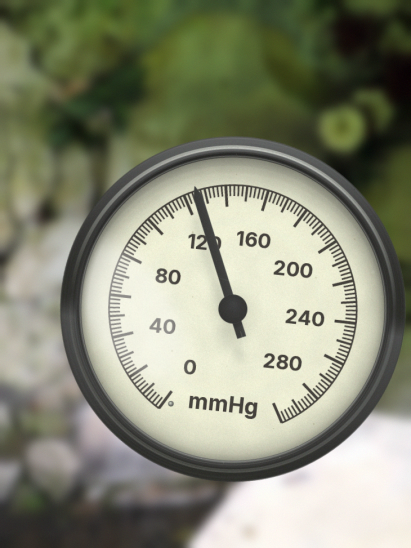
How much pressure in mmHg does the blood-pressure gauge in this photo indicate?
126 mmHg
